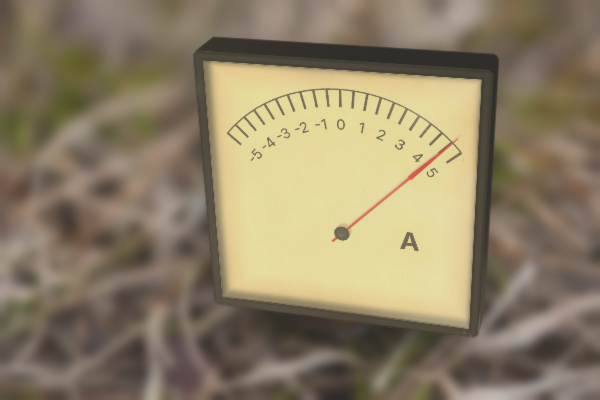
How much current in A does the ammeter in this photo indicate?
4.5 A
